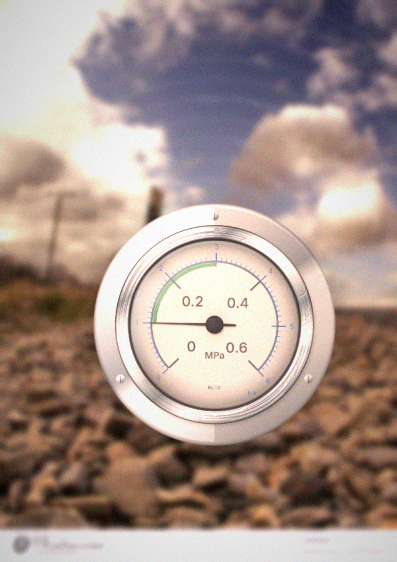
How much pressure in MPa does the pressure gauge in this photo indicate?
0.1 MPa
